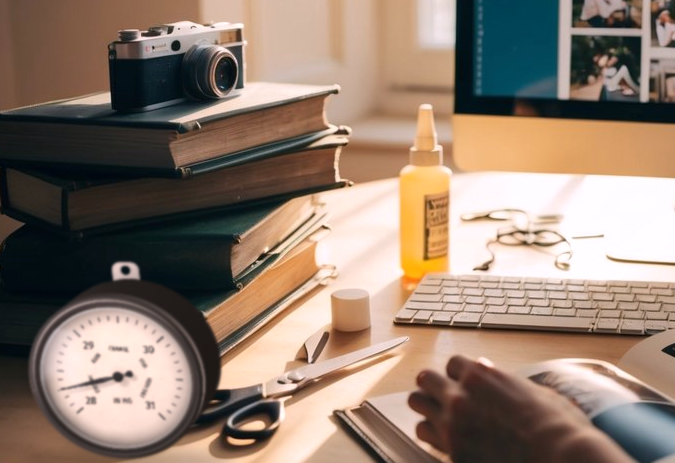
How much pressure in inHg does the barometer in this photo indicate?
28.3 inHg
